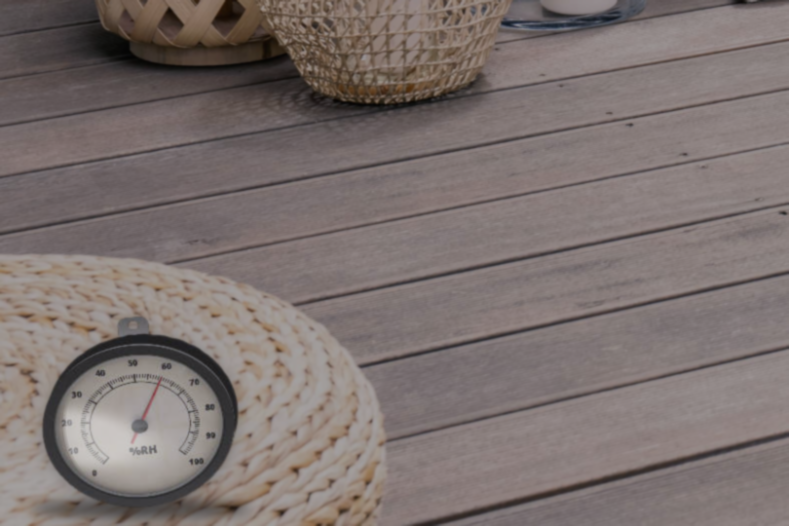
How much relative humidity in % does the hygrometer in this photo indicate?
60 %
